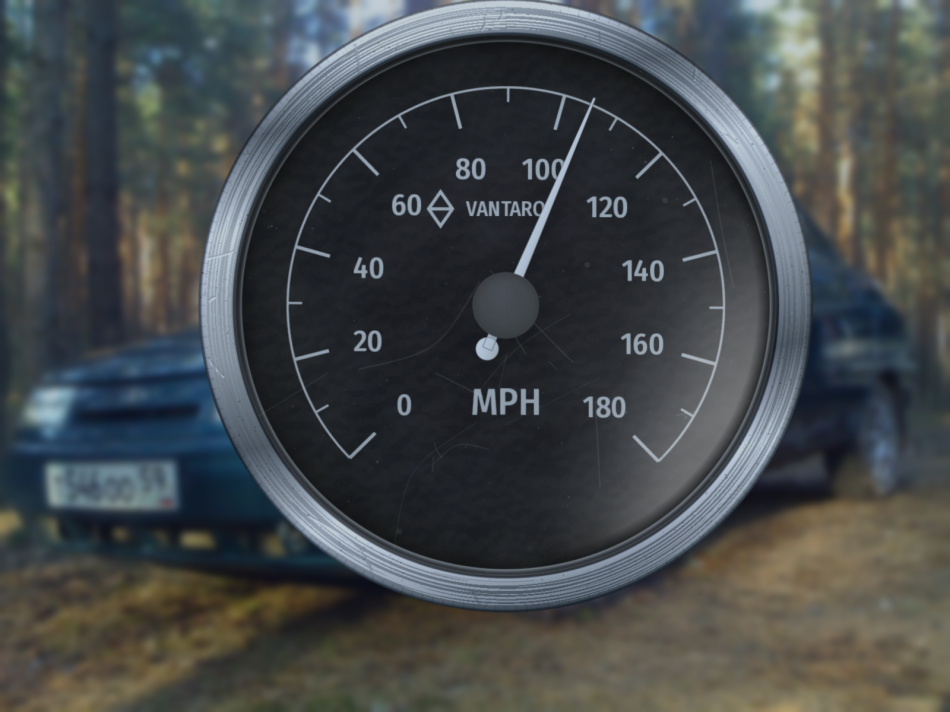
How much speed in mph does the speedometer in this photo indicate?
105 mph
